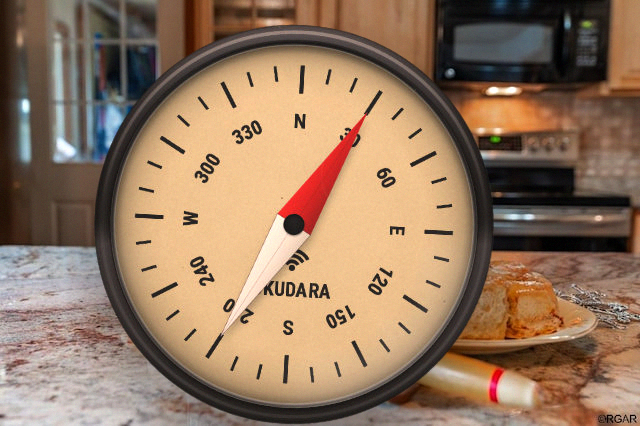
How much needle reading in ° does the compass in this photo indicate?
30 °
